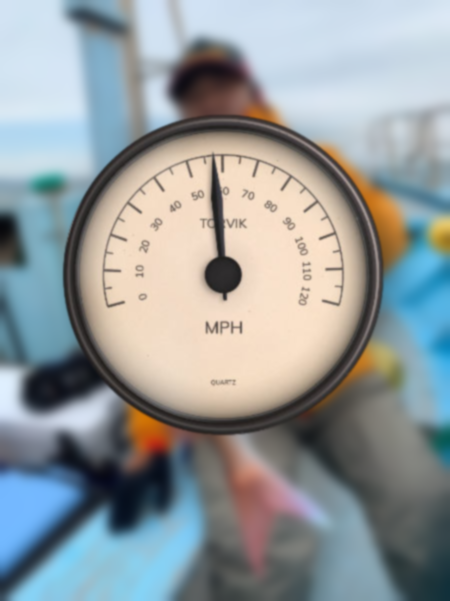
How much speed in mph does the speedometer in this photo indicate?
57.5 mph
